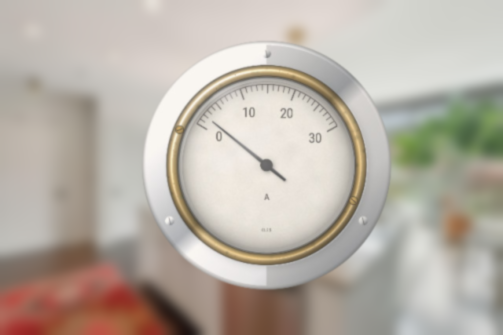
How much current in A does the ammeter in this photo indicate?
2 A
